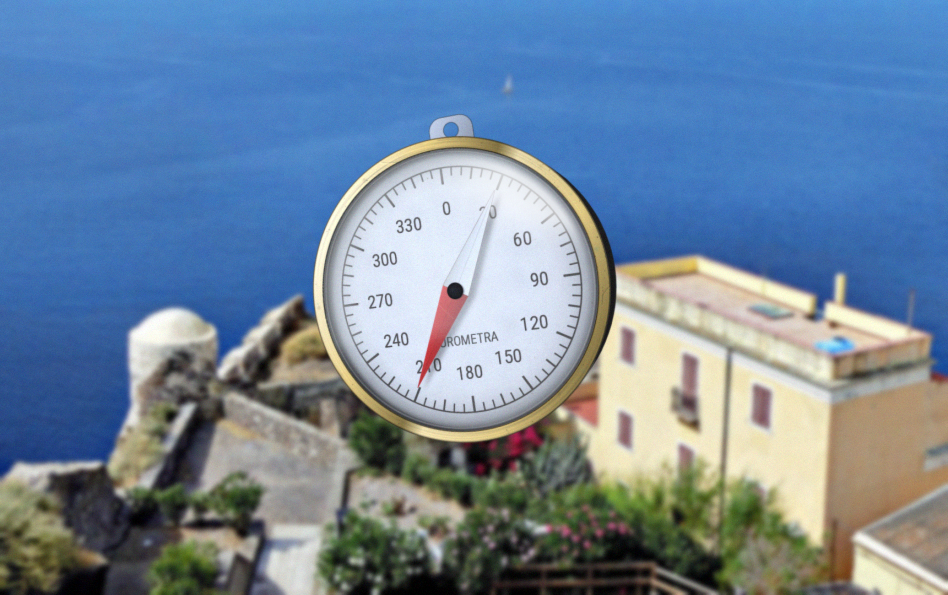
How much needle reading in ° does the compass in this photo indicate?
210 °
